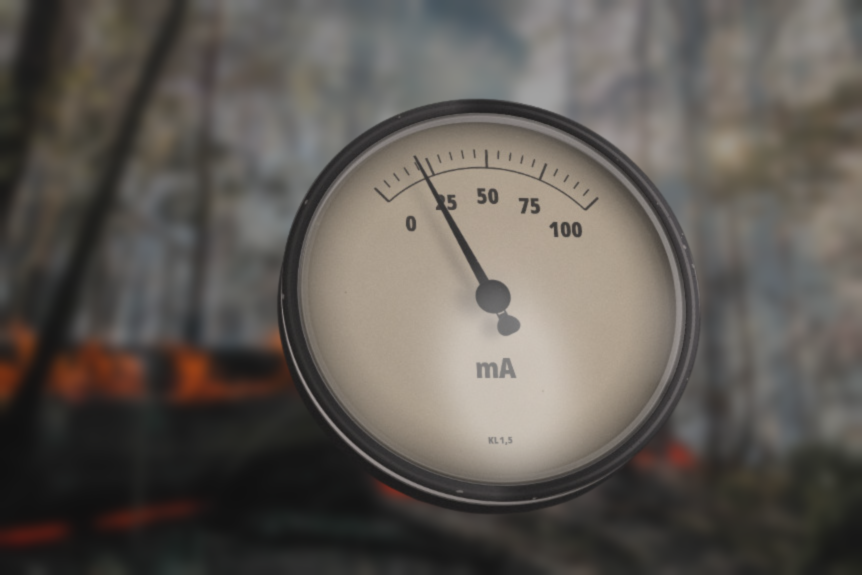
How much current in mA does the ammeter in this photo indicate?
20 mA
